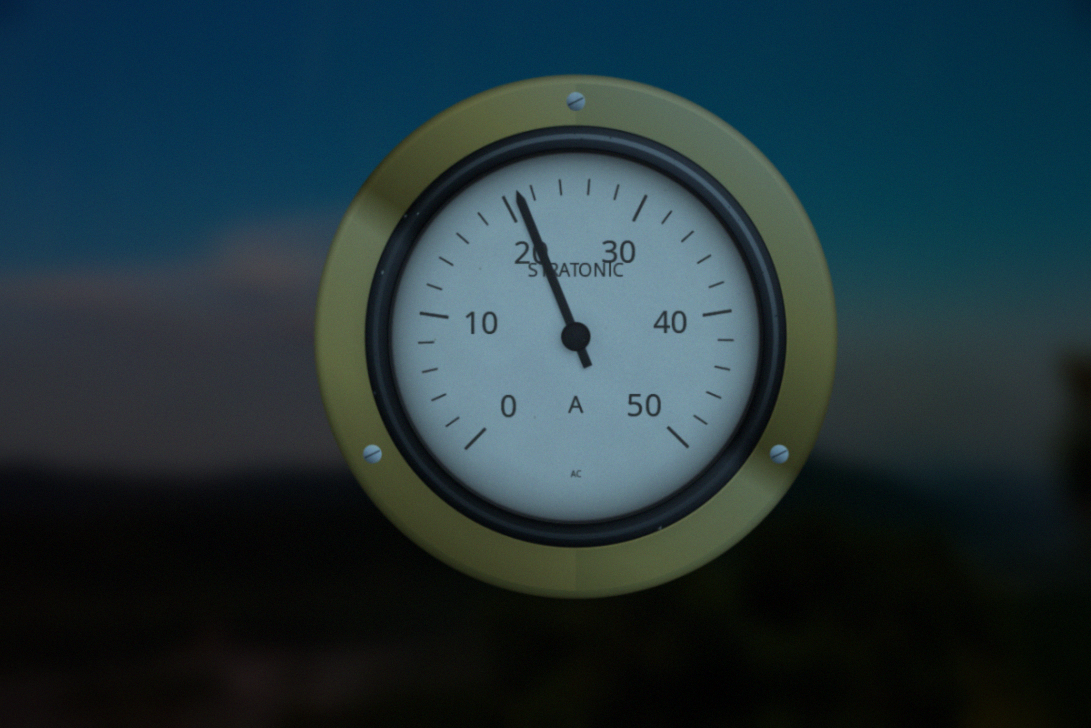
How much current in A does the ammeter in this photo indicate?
21 A
